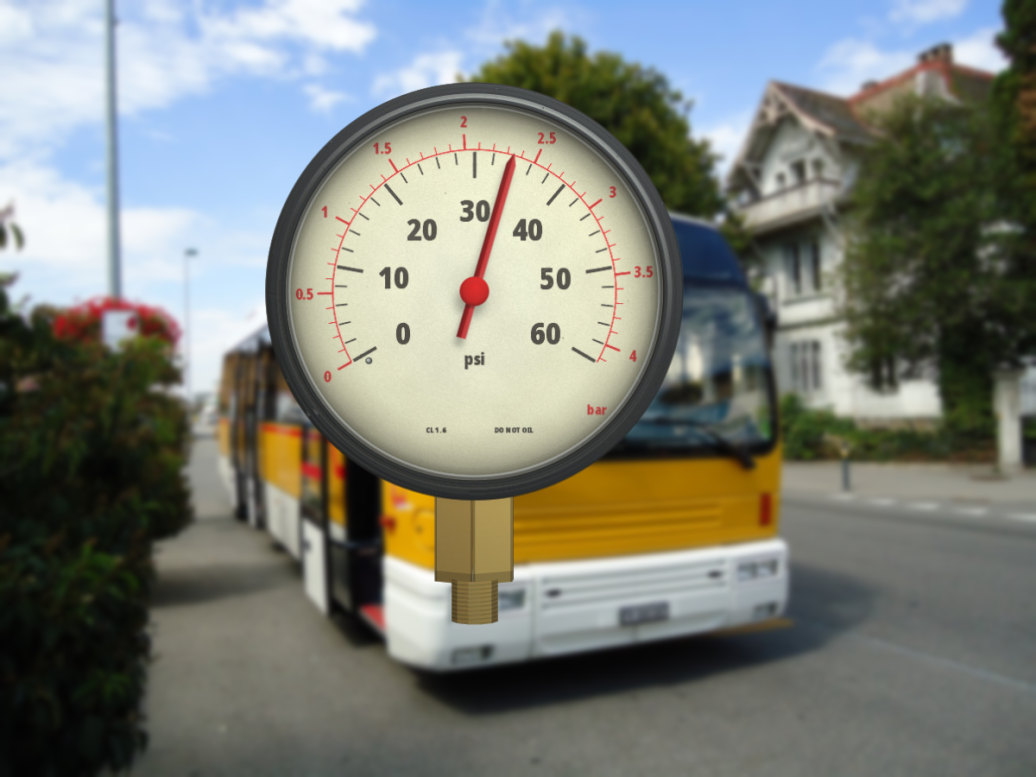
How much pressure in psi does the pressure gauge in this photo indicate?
34 psi
